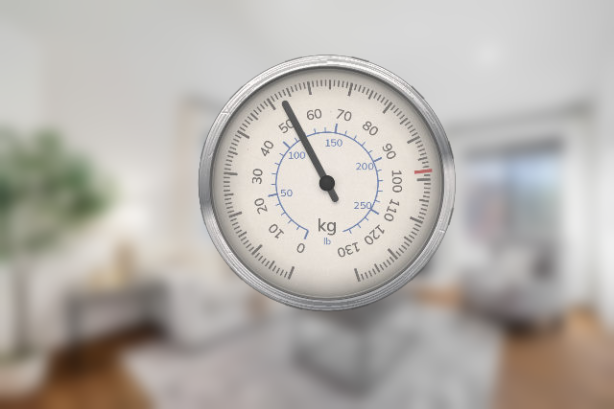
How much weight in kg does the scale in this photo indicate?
53 kg
